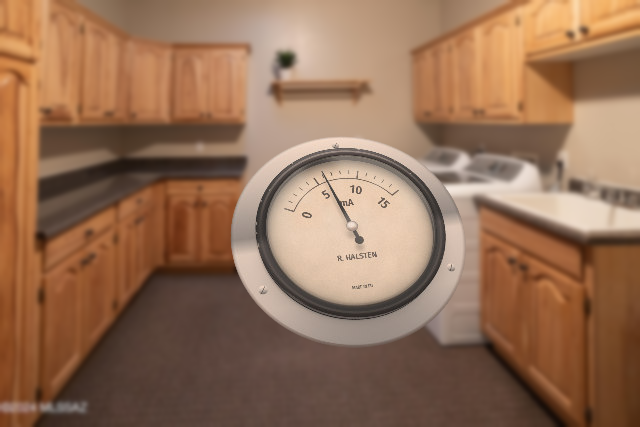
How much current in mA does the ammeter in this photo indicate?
6 mA
